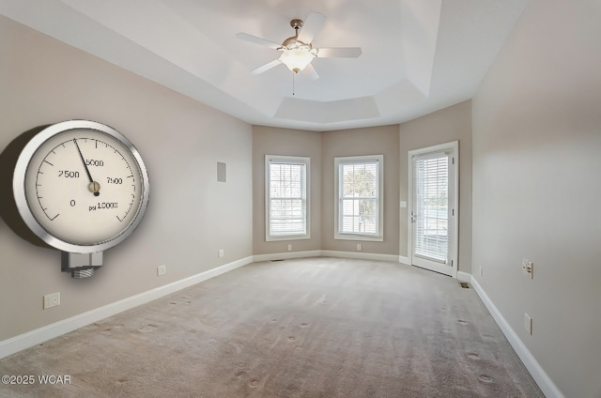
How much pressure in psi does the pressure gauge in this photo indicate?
4000 psi
